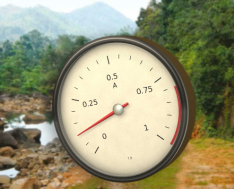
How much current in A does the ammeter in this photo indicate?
0.1 A
